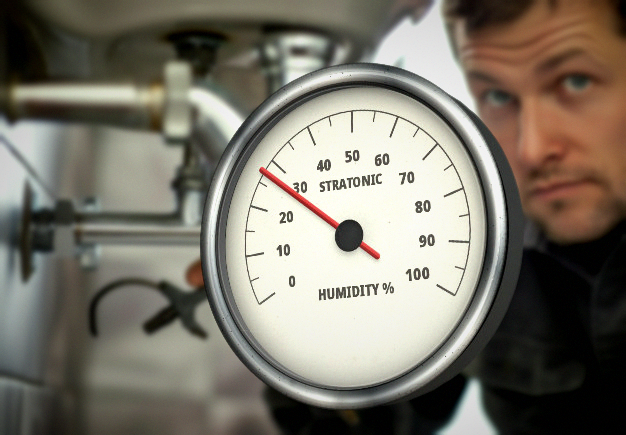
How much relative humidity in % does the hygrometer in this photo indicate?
27.5 %
